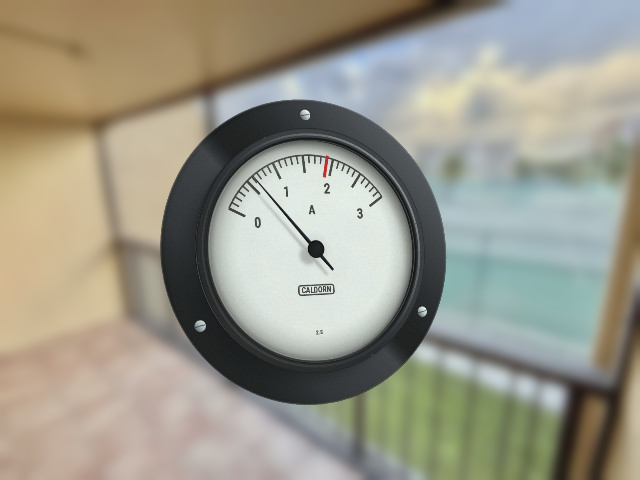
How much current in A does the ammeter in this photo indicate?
0.6 A
